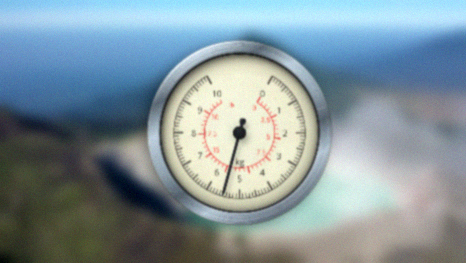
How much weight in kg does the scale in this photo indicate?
5.5 kg
